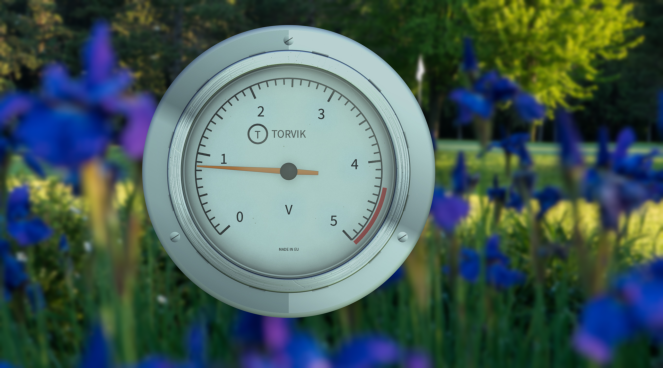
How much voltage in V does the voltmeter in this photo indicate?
0.85 V
